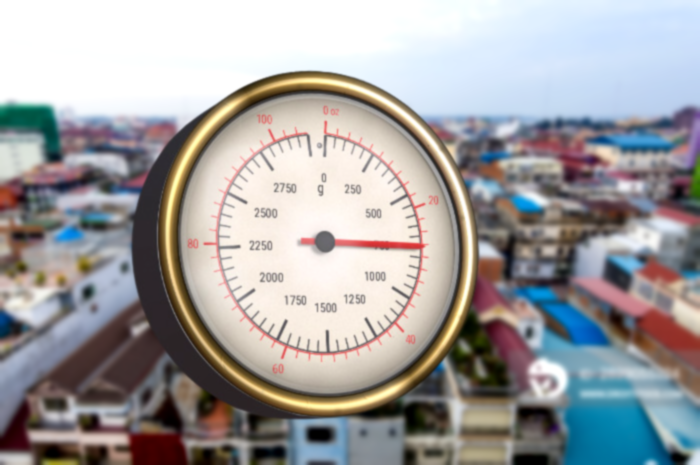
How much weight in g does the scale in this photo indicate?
750 g
